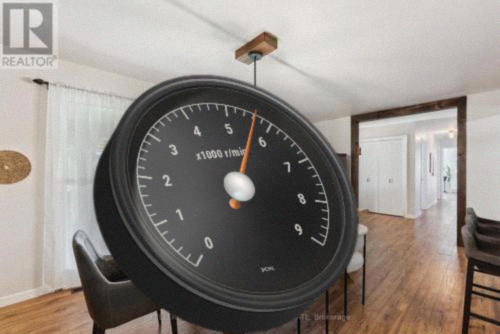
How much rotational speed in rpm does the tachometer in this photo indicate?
5600 rpm
